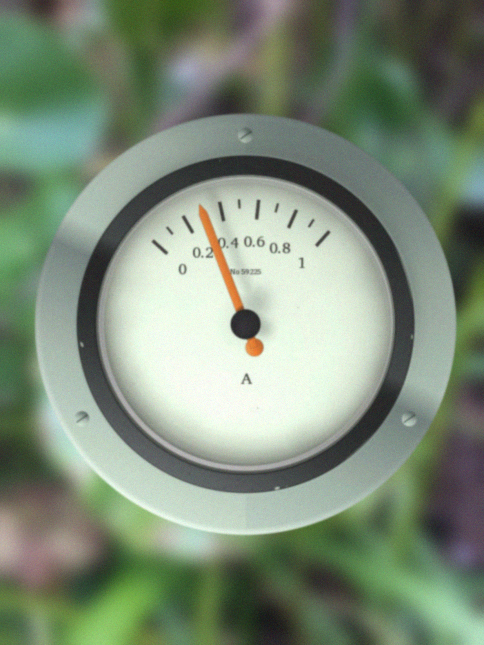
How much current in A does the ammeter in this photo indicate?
0.3 A
